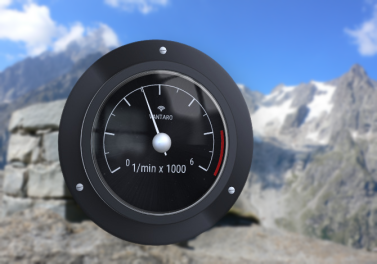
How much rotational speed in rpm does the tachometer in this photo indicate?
2500 rpm
